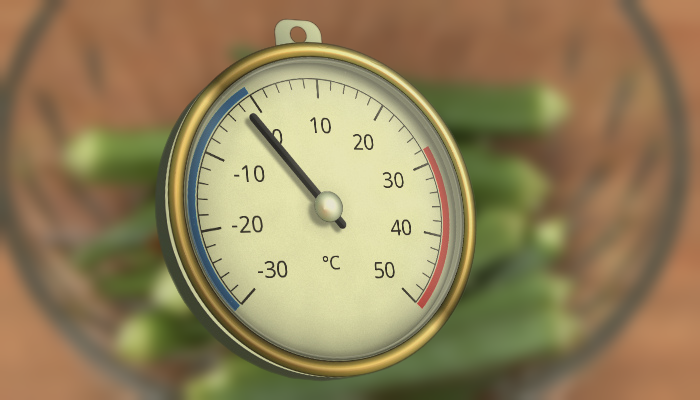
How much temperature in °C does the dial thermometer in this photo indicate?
-2 °C
